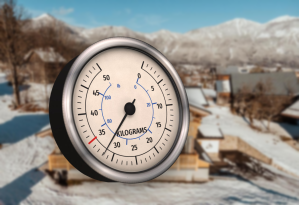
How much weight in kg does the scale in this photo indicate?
32 kg
